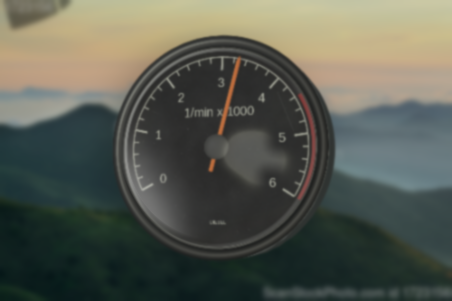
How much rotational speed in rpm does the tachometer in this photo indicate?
3300 rpm
